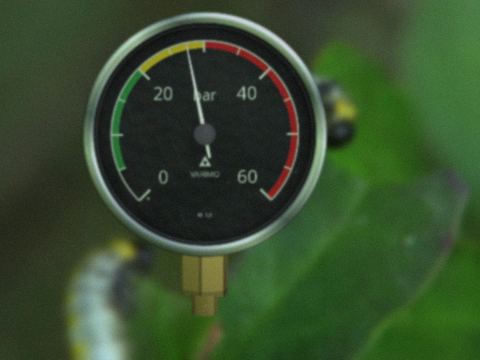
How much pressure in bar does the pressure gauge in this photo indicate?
27.5 bar
